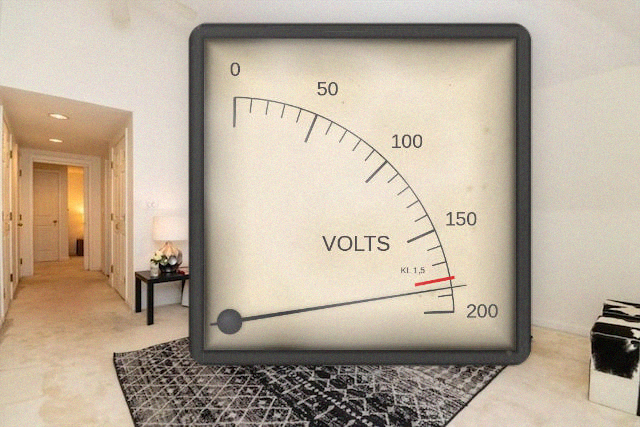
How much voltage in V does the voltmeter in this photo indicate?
185 V
